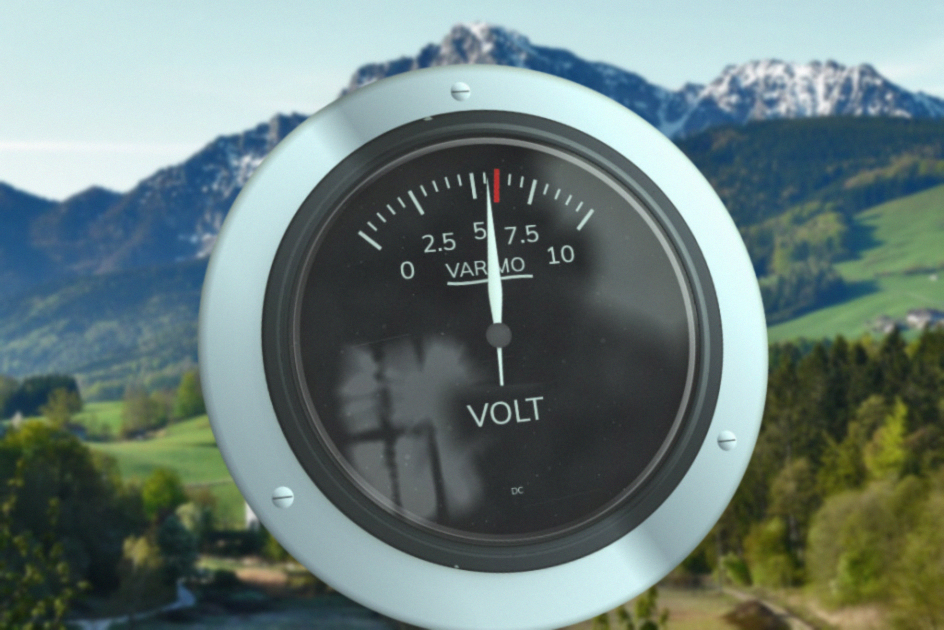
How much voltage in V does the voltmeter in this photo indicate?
5.5 V
